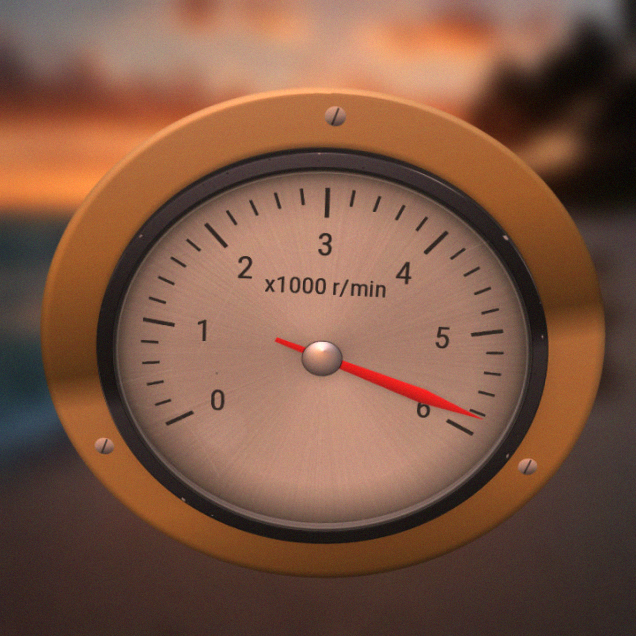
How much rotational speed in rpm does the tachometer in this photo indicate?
5800 rpm
